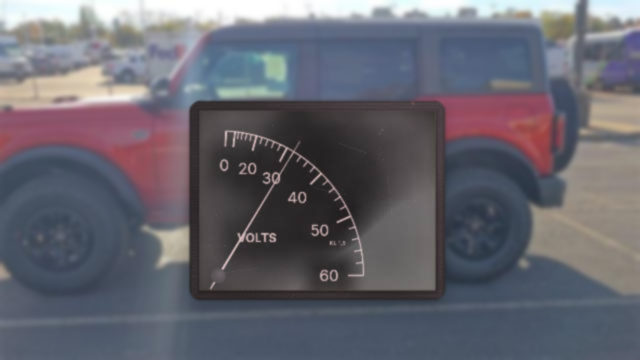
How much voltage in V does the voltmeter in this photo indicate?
32 V
